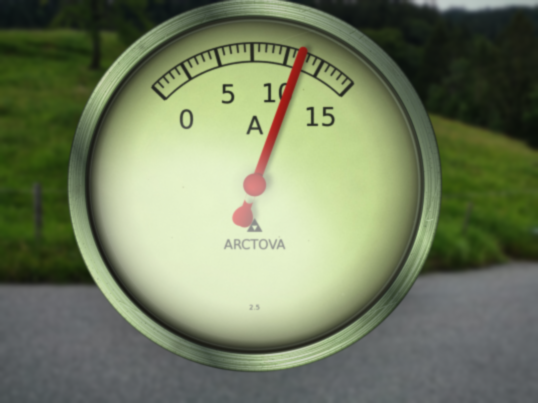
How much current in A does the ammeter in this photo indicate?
11 A
